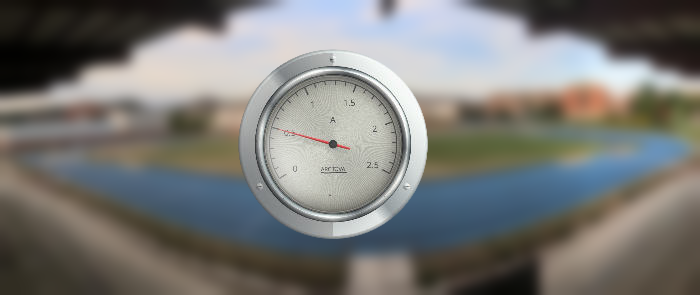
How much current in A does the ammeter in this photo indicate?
0.5 A
